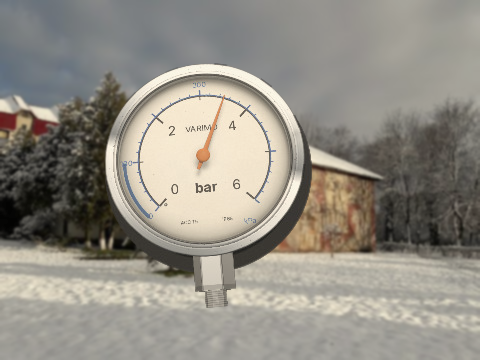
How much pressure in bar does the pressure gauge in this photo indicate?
3.5 bar
